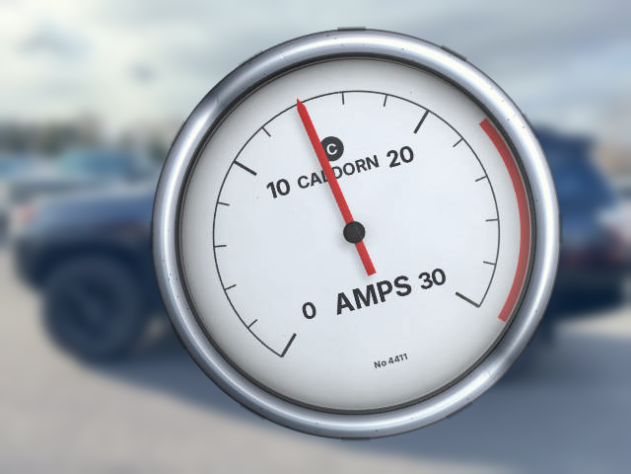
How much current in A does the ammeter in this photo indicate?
14 A
